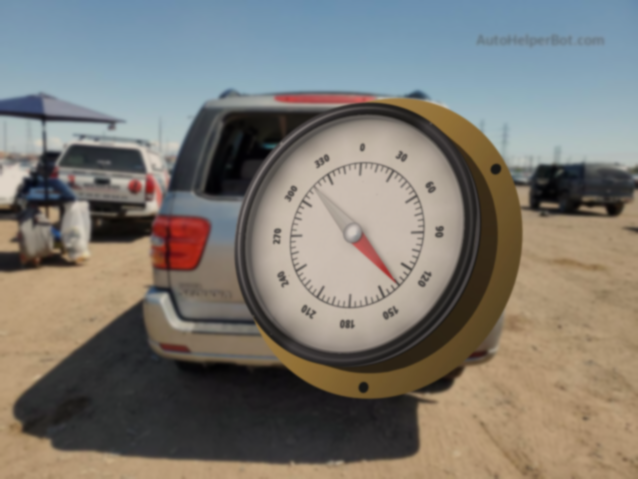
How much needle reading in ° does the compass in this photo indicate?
135 °
